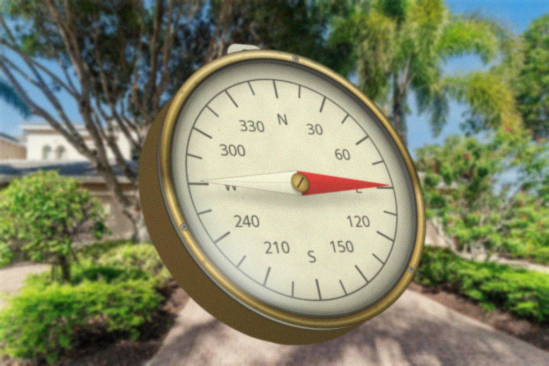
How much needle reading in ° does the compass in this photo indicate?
90 °
